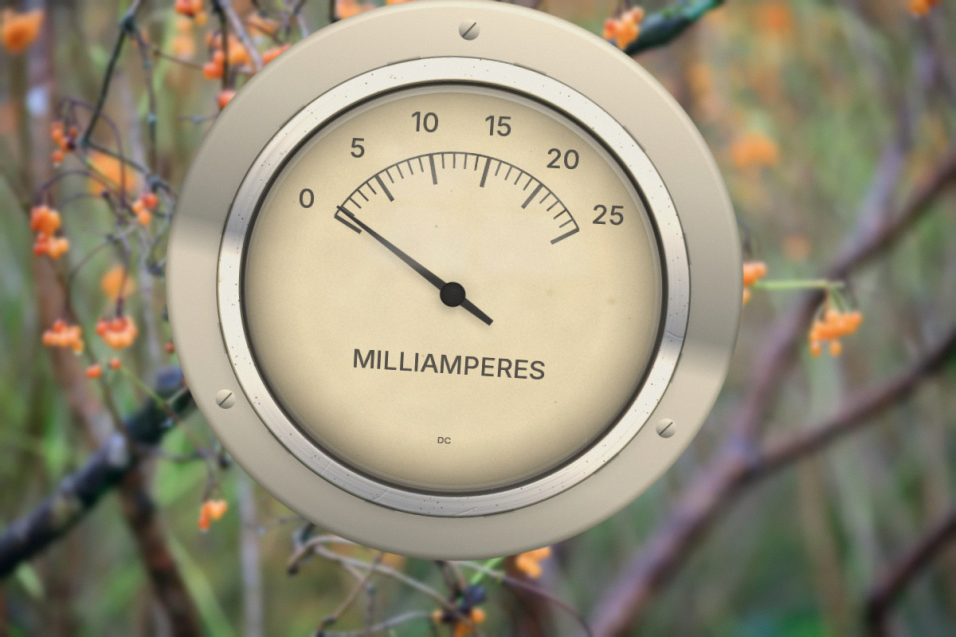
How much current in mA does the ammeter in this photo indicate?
1 mA
